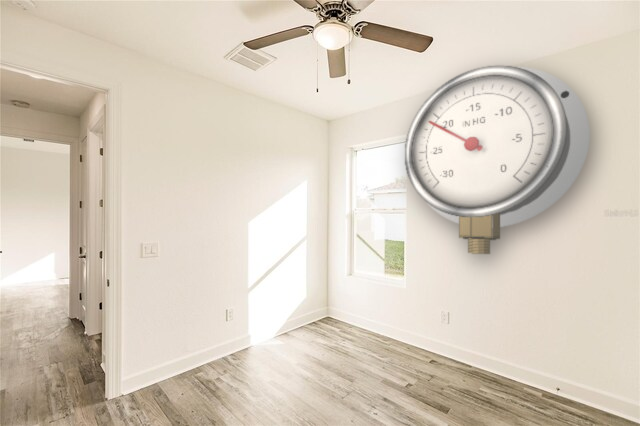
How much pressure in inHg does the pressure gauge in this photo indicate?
-21 inHg
